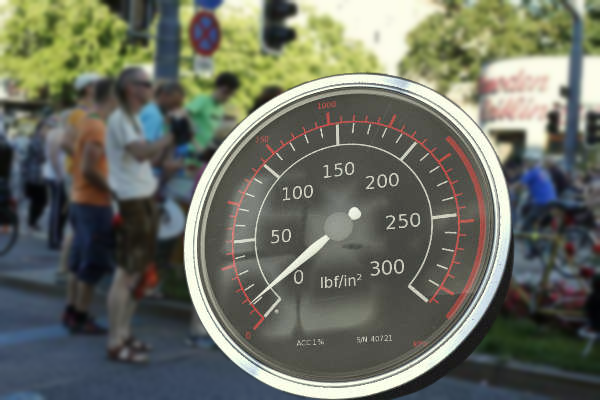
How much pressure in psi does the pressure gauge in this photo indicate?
10 psi
